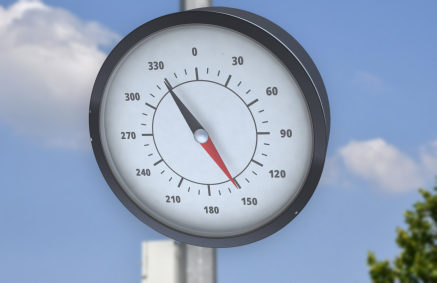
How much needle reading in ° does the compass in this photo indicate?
150 °
